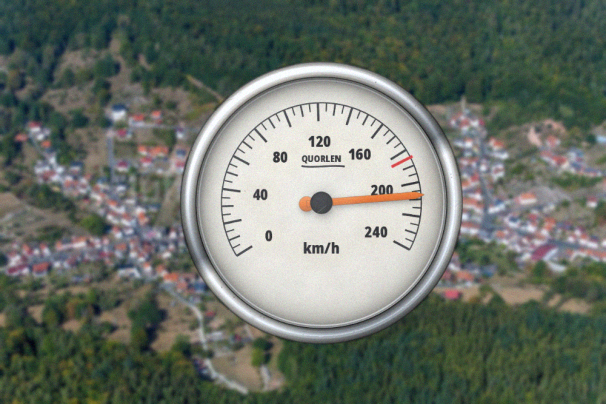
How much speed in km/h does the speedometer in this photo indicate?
207.5 km/h
